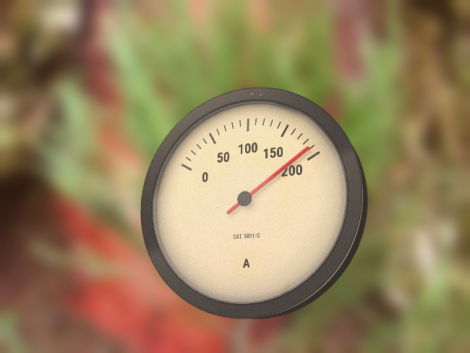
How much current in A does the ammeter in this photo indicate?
190 A
